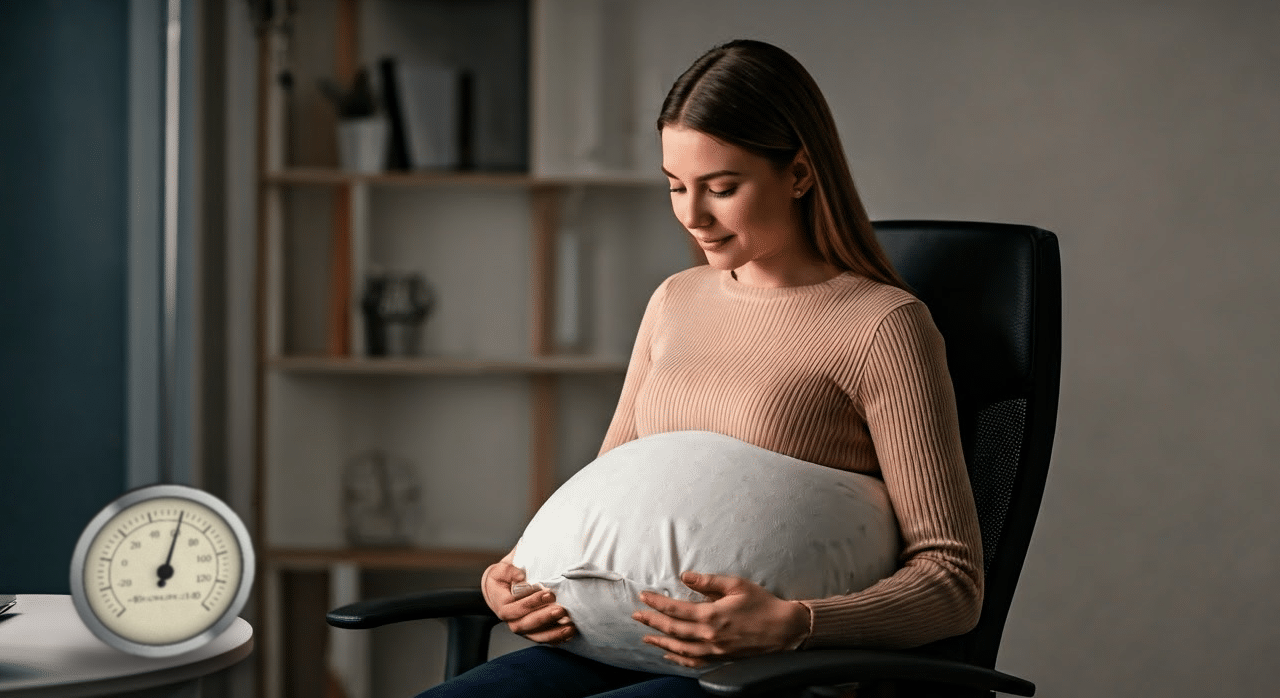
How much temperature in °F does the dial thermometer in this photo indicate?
60 °F
